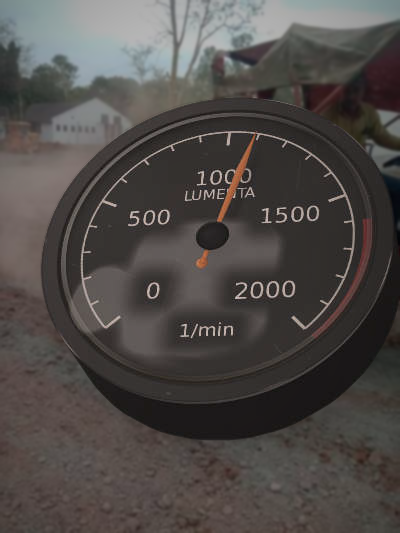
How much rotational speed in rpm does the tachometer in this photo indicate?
1100 rpm
